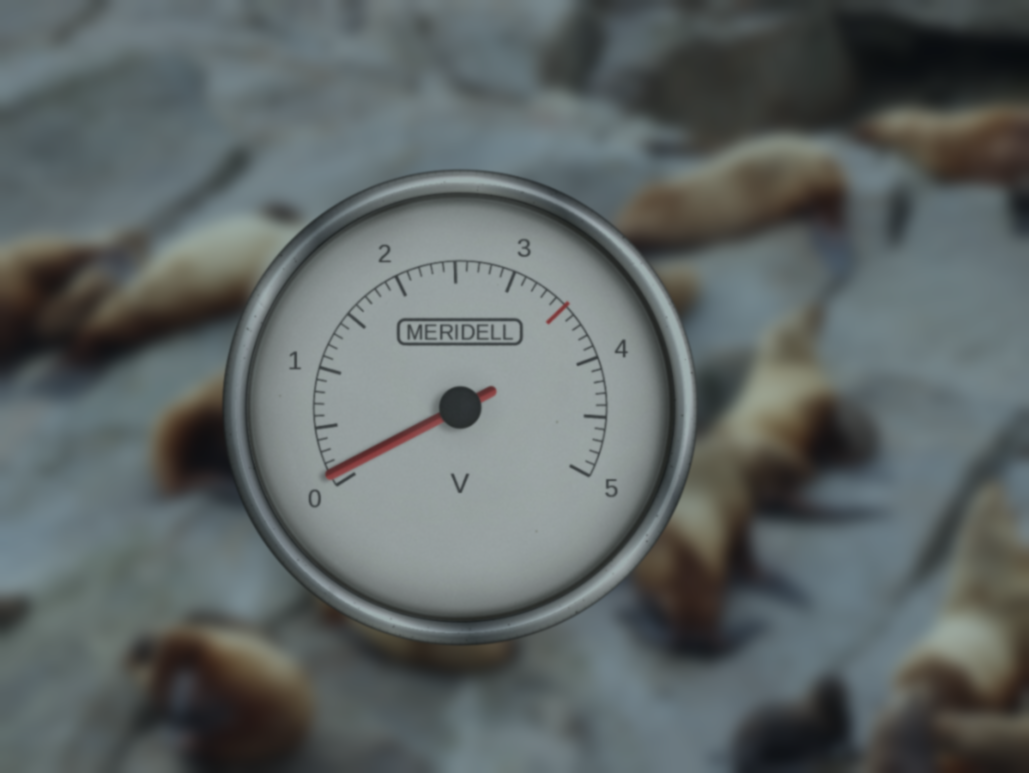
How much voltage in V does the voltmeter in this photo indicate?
0.1 V
